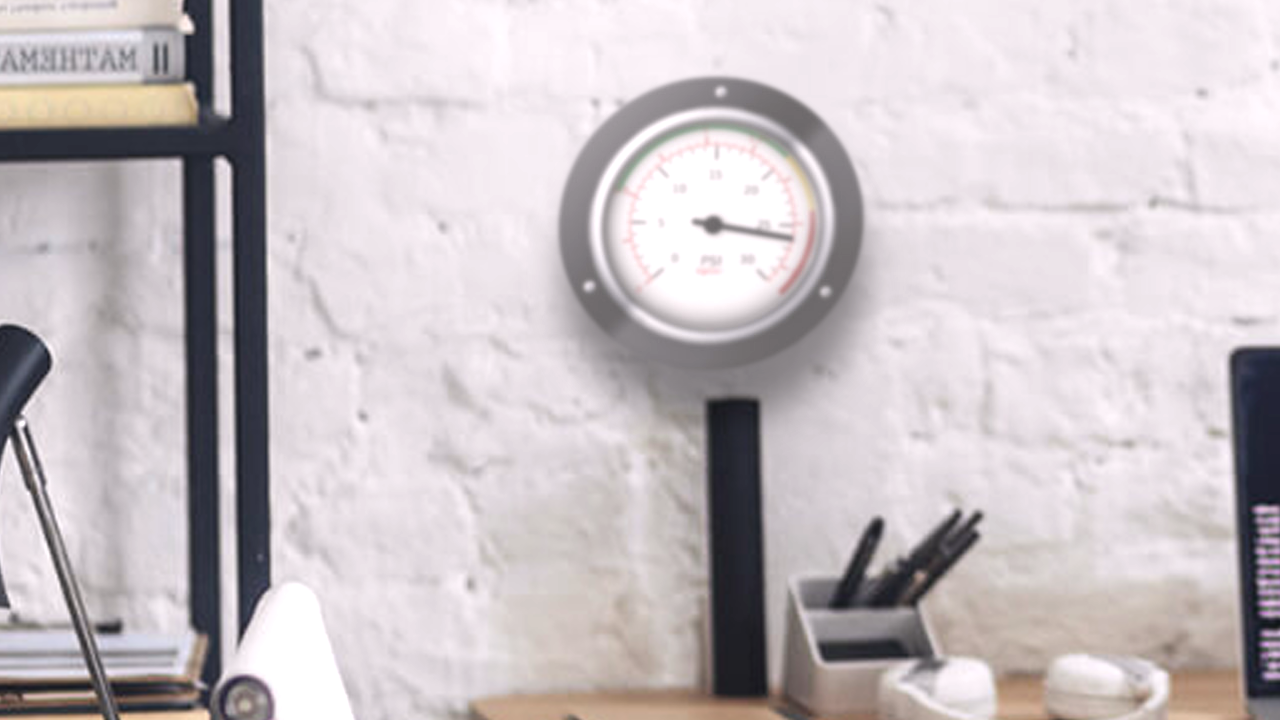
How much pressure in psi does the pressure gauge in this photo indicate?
26 psi
